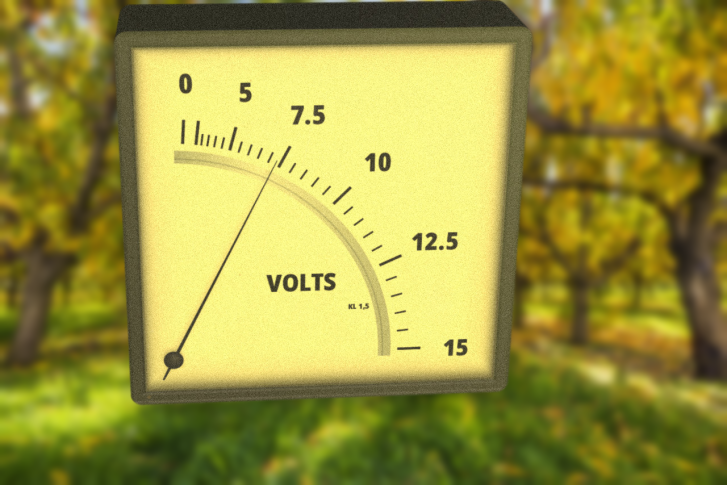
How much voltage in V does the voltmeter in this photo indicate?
7.25 V
